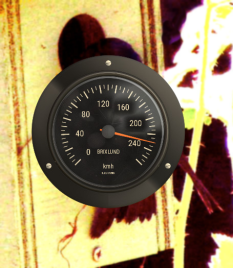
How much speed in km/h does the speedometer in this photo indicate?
230 km/h
